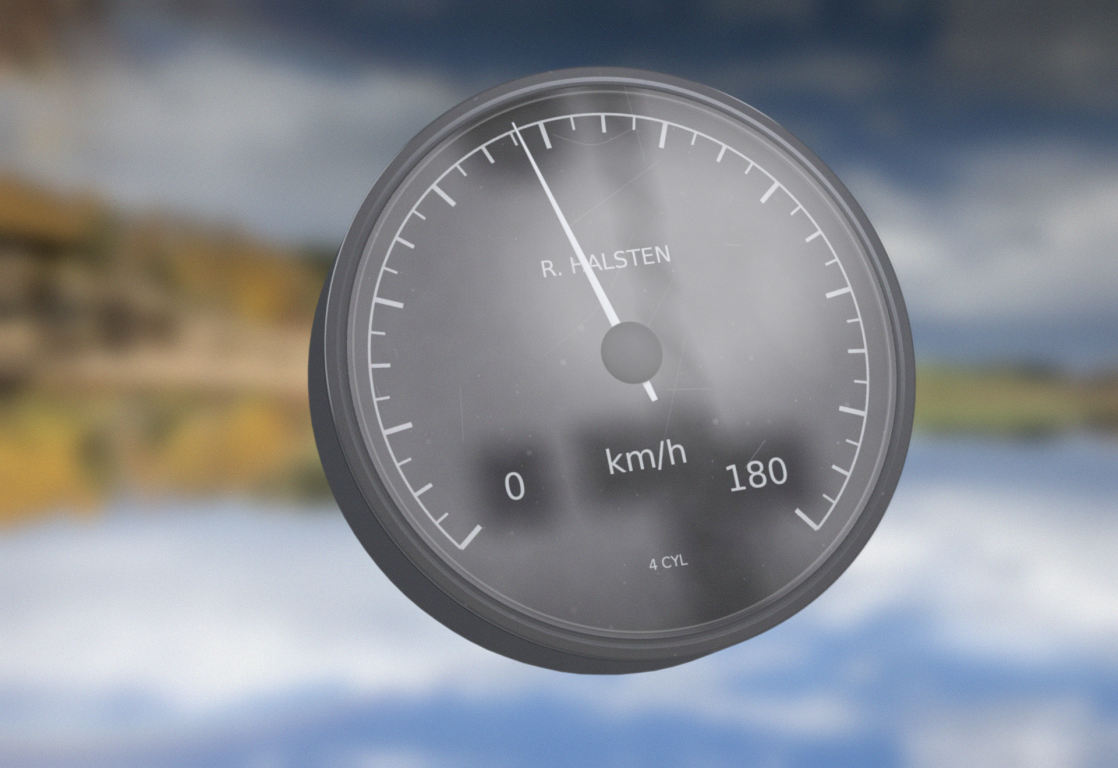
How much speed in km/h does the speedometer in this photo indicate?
75 km/h
